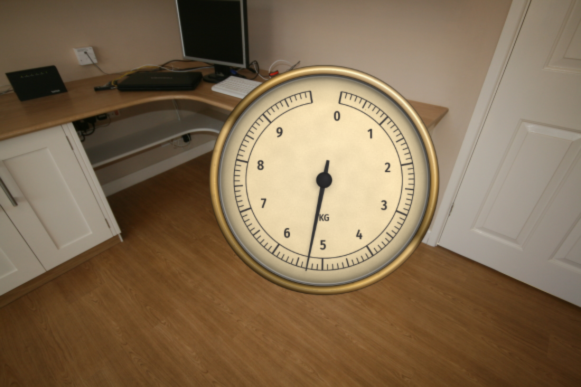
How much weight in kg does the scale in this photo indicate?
5.3 kg
